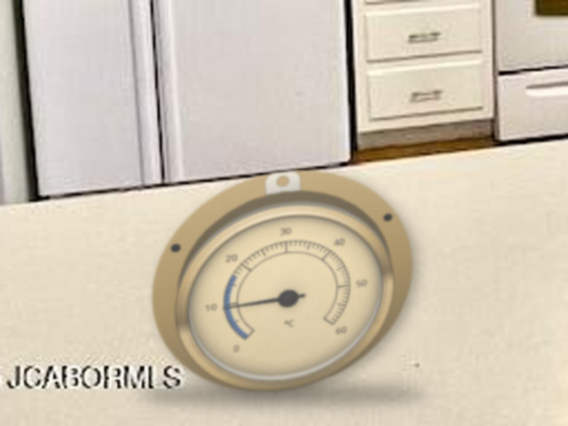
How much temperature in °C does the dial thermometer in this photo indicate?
10 °C
